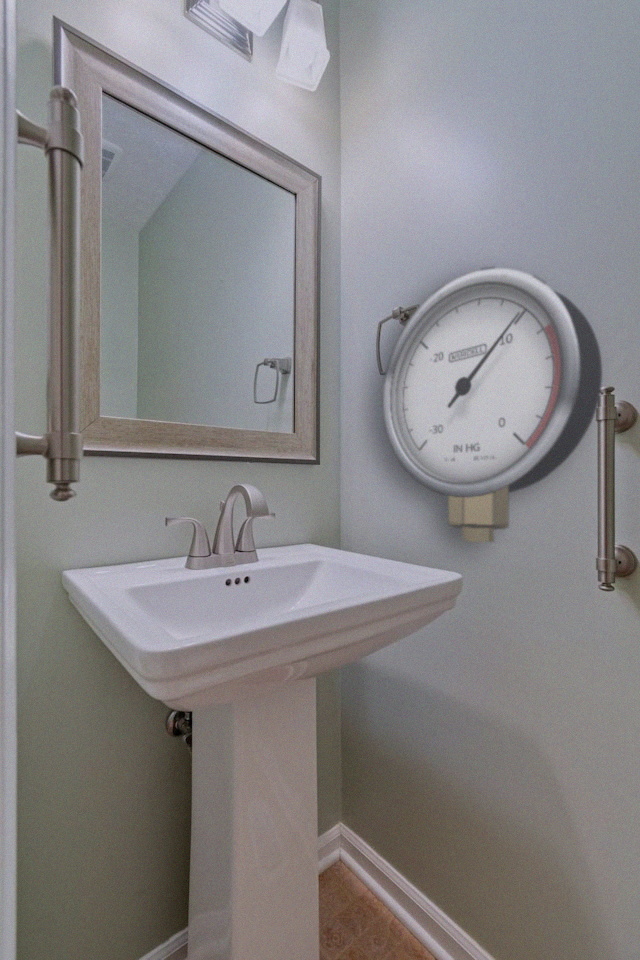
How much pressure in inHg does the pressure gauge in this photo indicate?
-10 inHg
